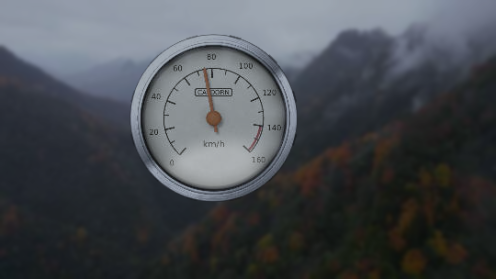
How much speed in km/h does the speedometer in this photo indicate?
75 km/h
